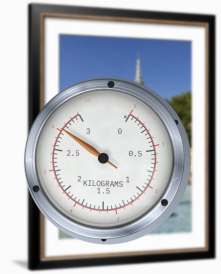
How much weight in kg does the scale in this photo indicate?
2.75 kg
